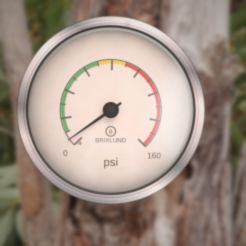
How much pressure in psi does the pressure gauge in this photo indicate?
5 psi
